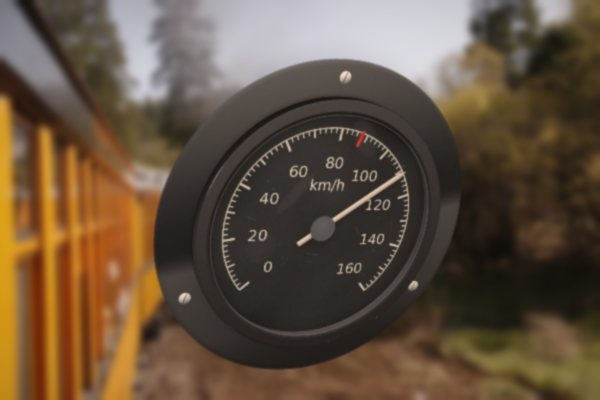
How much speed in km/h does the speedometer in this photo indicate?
110 km/h
